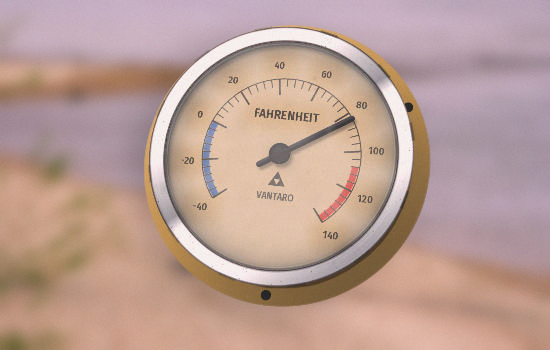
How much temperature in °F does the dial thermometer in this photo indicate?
84 °F
